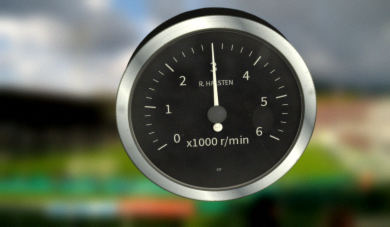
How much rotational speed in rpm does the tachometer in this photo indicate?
3000 rpm
